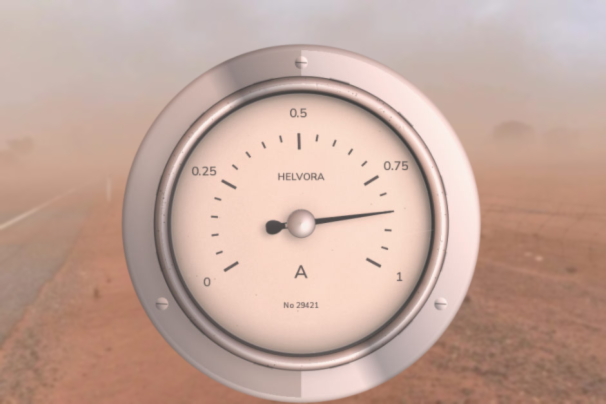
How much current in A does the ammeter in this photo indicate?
0.85 A
